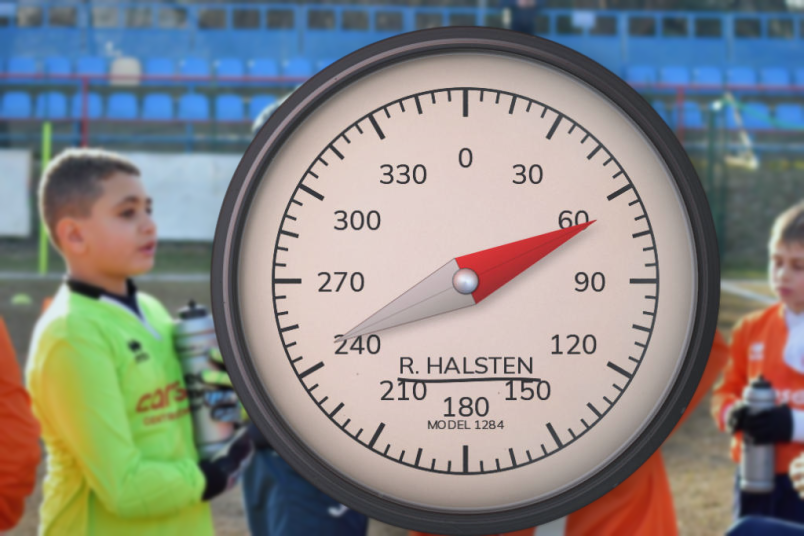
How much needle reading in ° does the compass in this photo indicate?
65 °
